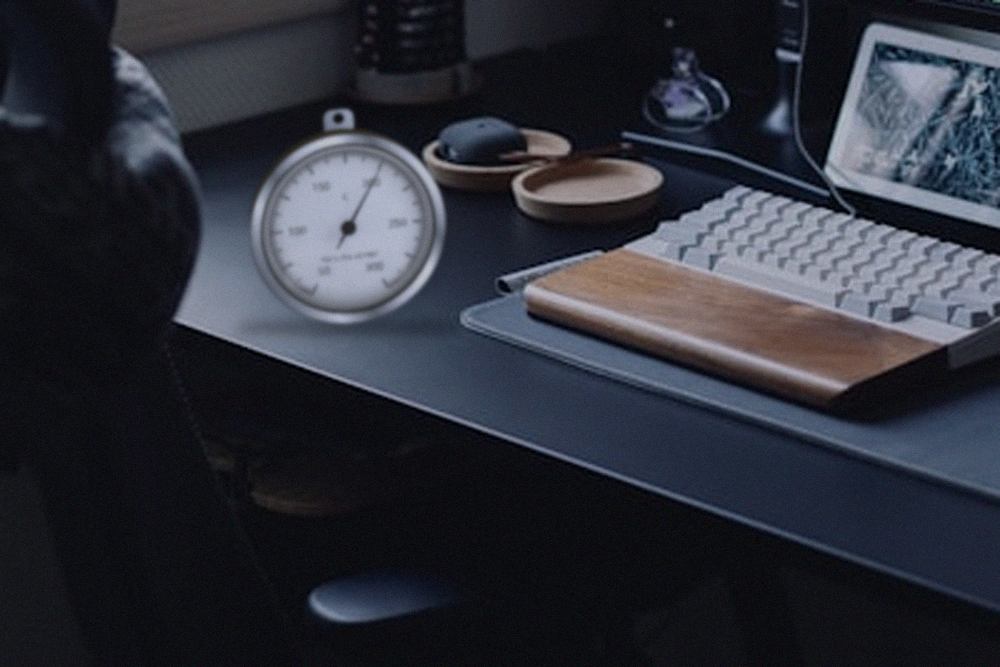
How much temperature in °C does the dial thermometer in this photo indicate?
200 °C
